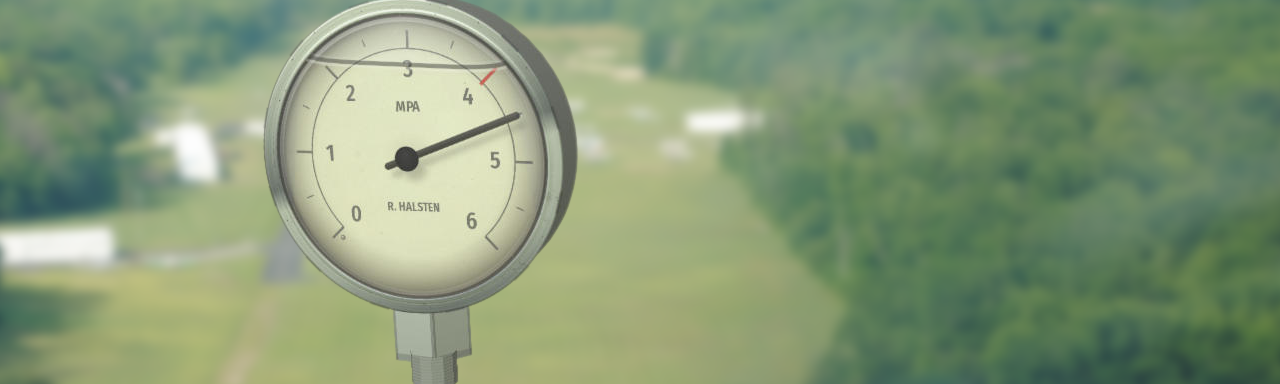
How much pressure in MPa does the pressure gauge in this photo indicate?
4.5 MPa
